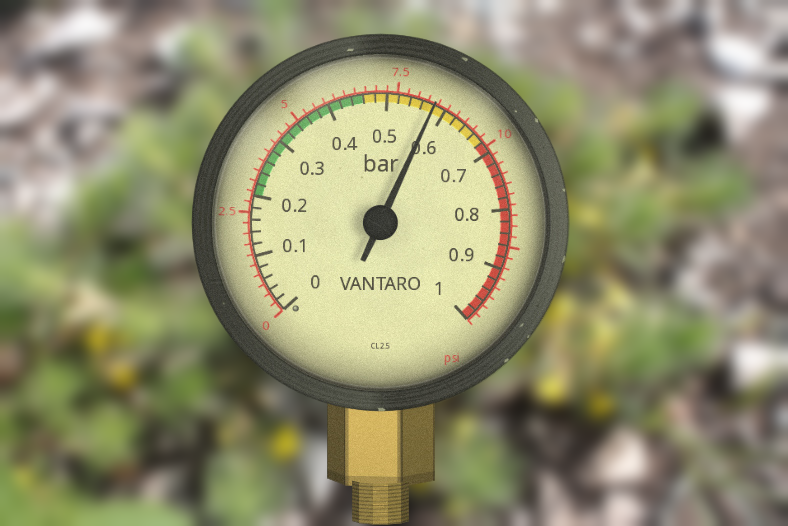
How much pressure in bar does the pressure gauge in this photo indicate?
0.58 bar
